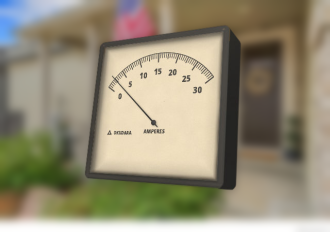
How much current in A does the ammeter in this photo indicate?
2.5 A
